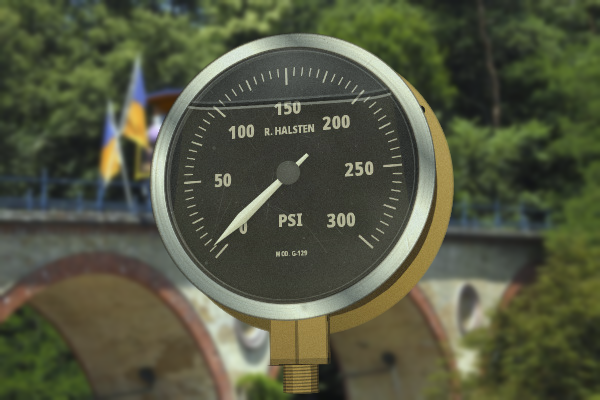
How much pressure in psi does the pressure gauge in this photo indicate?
5 psi
